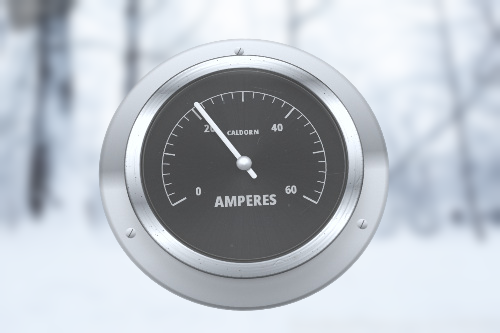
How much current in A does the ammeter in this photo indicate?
21 A
